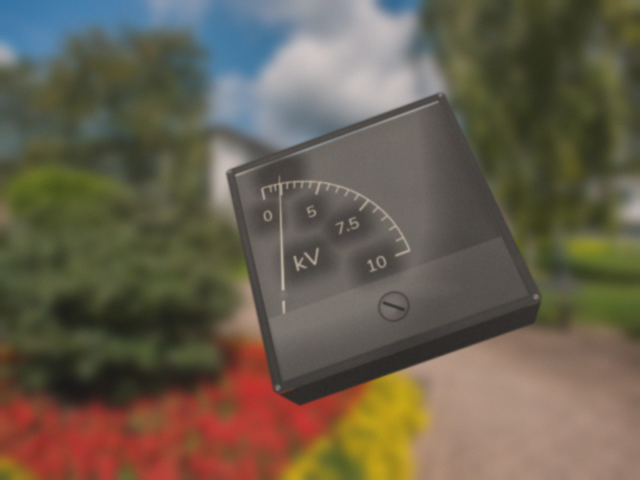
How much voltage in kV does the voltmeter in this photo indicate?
2.5 kV
